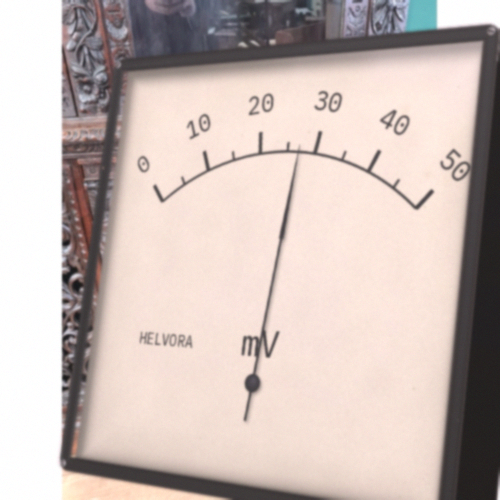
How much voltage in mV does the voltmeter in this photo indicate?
27.5 mV
